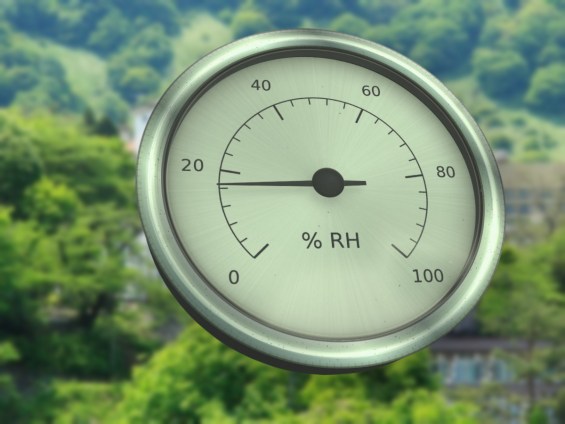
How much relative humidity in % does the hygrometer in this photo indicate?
16 %
